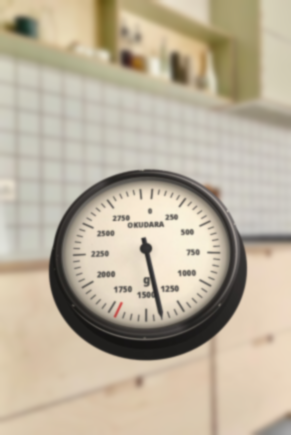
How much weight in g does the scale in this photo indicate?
1400 g
